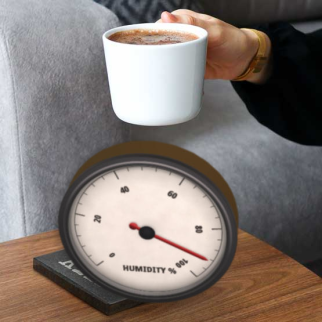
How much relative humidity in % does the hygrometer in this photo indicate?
92 %
